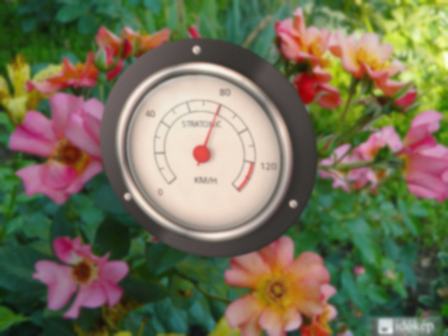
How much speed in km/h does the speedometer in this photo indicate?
80 km/h
